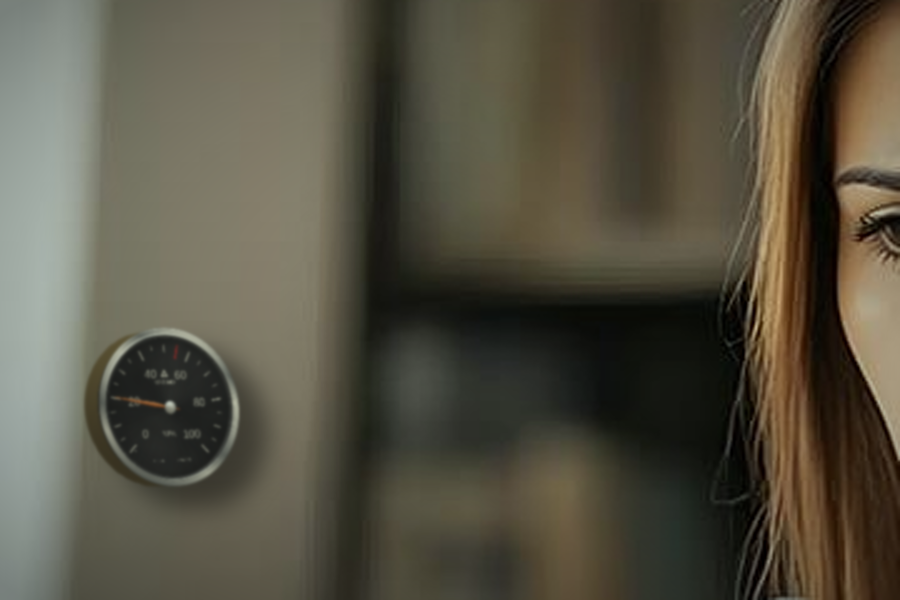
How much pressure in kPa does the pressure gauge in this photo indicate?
20 kPa
